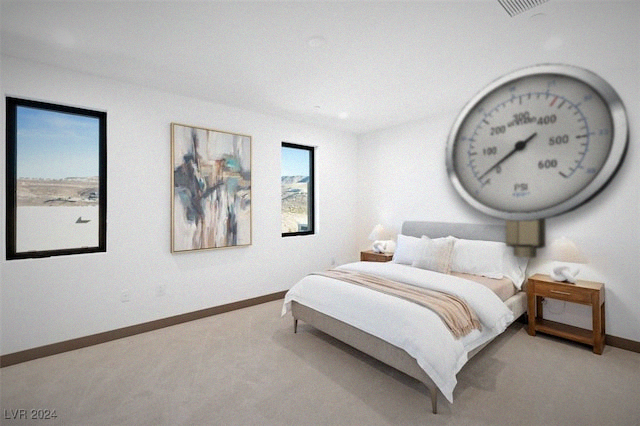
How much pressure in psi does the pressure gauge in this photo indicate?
20 psi
